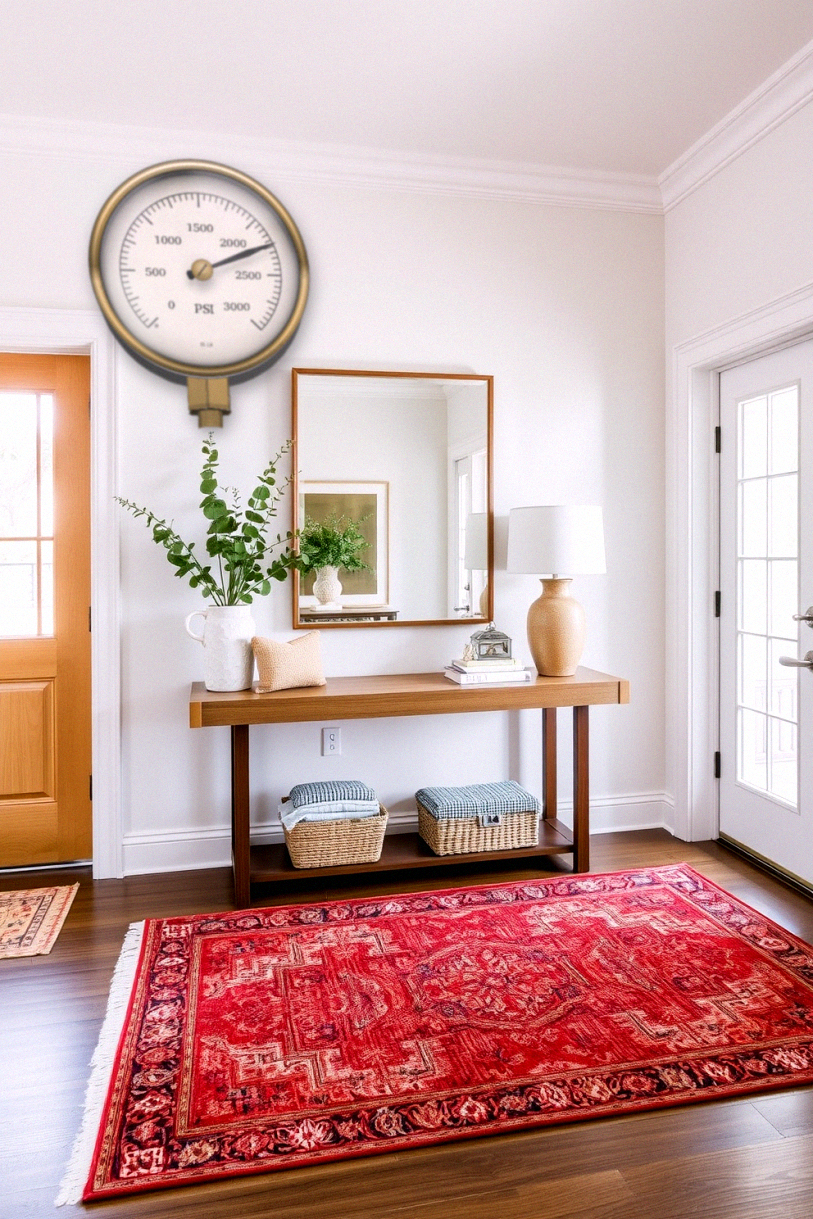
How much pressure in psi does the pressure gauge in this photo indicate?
2250 psi
